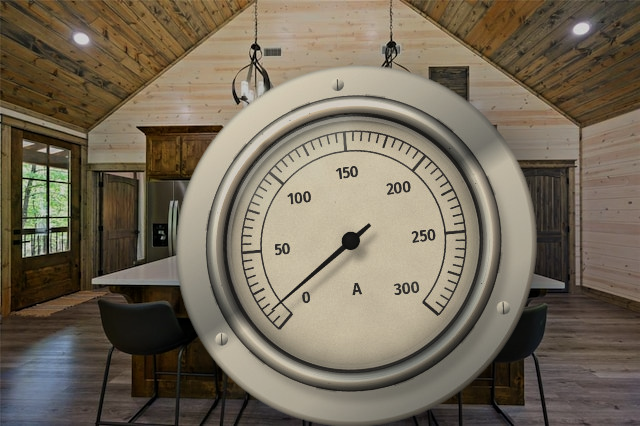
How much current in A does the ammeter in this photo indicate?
10 A
